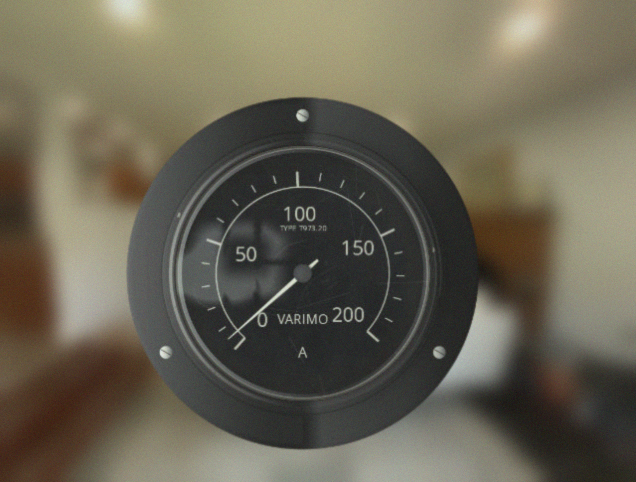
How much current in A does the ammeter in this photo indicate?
5 A
